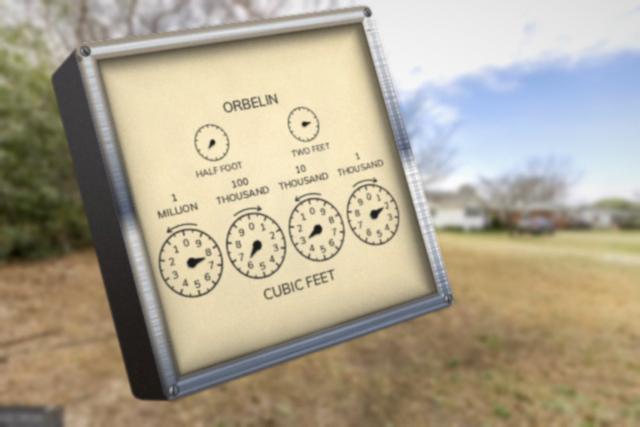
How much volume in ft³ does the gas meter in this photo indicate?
763200 ft³
